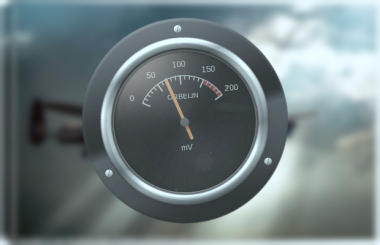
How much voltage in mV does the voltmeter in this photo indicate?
70 mV
